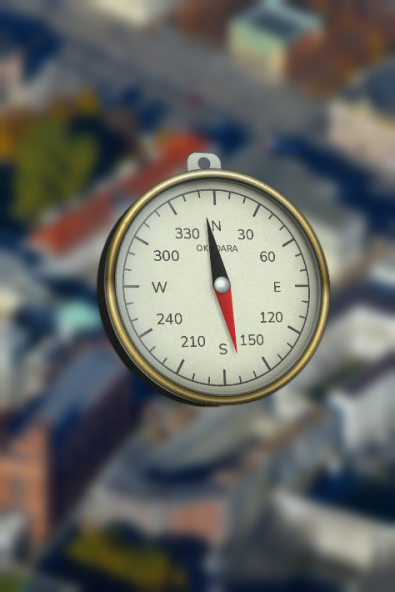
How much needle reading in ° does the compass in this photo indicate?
170 °
